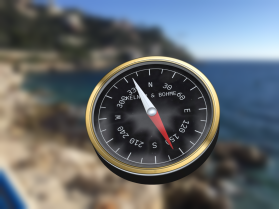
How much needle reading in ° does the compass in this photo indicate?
157.5 °
